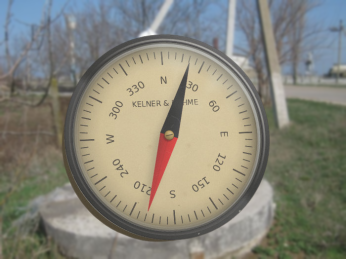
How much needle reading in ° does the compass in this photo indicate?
200 °
